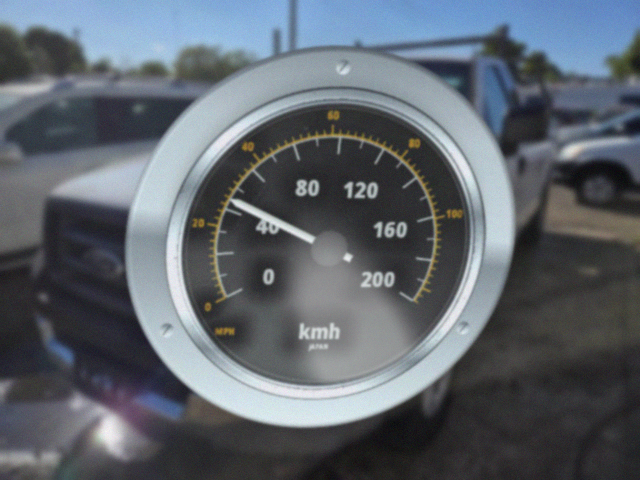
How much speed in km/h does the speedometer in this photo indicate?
45 km/h
